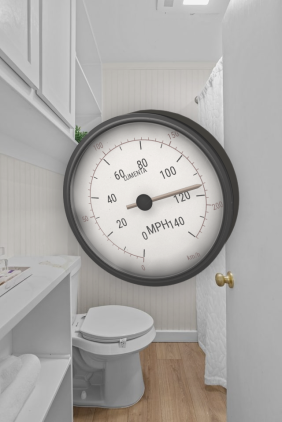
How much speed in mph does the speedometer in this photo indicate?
115 mph
